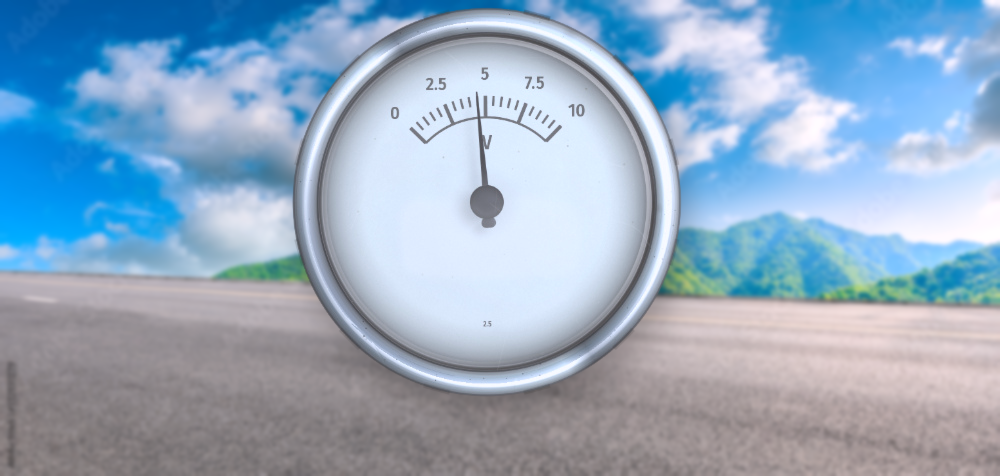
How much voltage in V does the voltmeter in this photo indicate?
4.5 V
